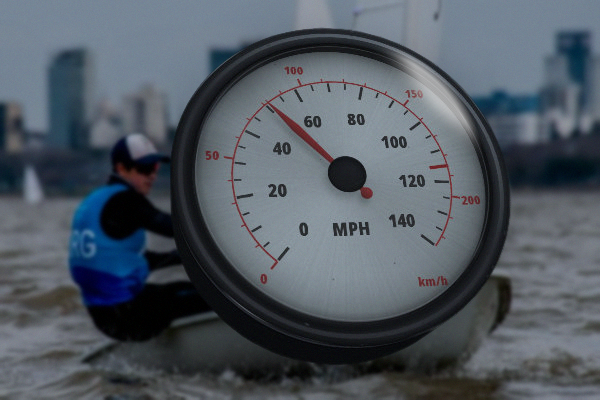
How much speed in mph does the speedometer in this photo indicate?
50 mph
